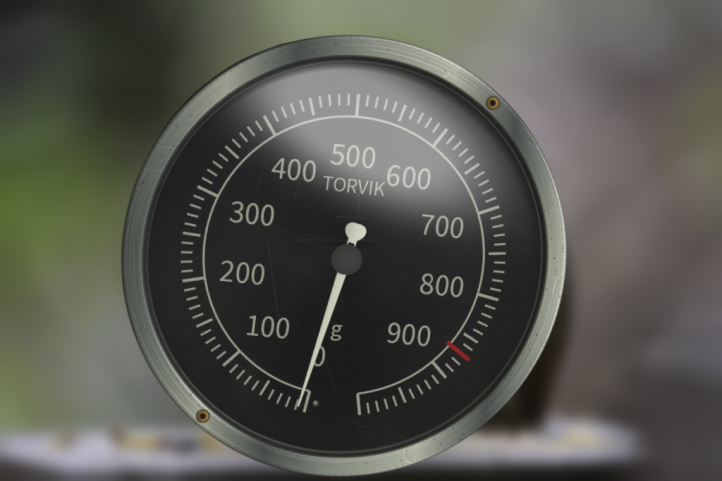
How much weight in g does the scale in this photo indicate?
10 g
